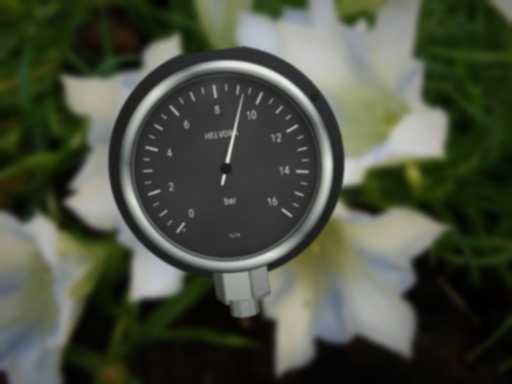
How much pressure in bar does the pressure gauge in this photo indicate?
9.25 bar
